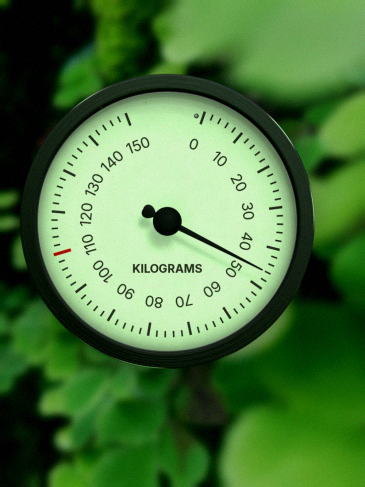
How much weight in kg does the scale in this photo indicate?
46 kg
